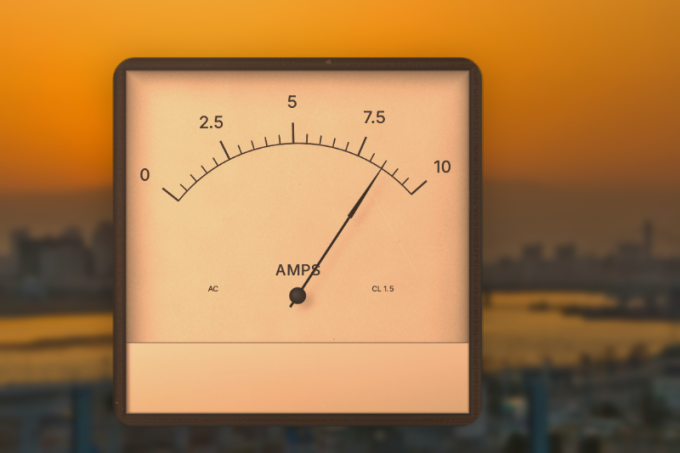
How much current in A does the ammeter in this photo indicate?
8.5 A
